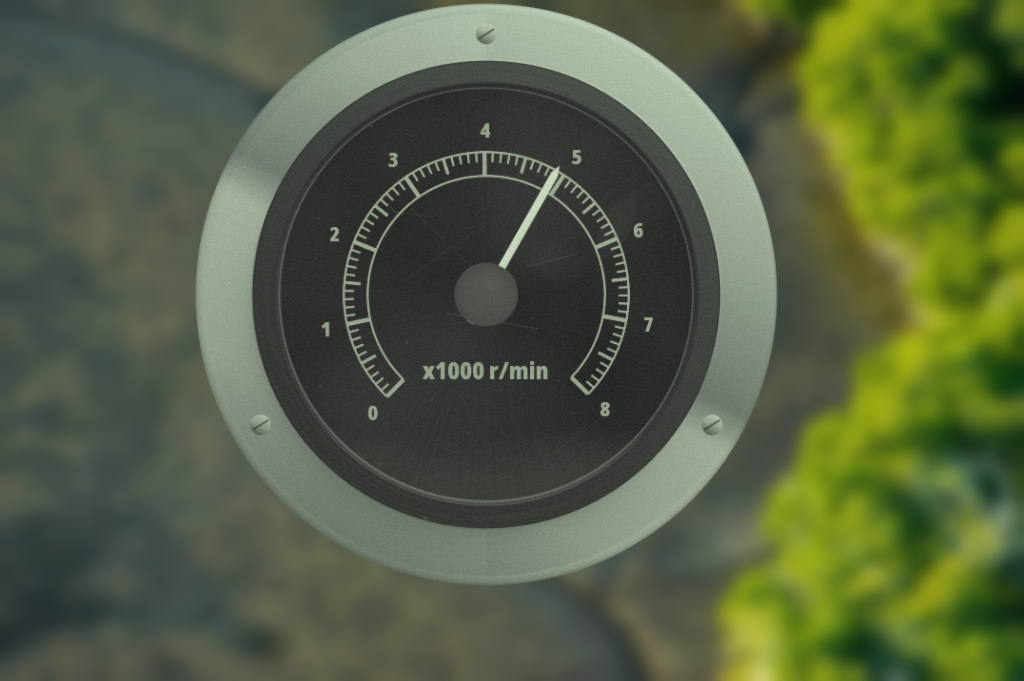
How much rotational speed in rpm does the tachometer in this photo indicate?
4900 rpm
